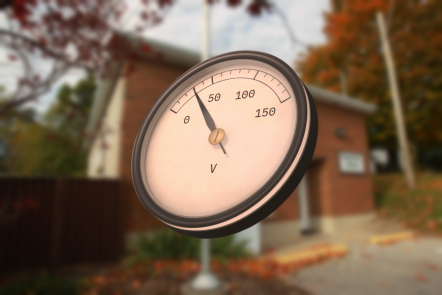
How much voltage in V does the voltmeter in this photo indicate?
30 V
